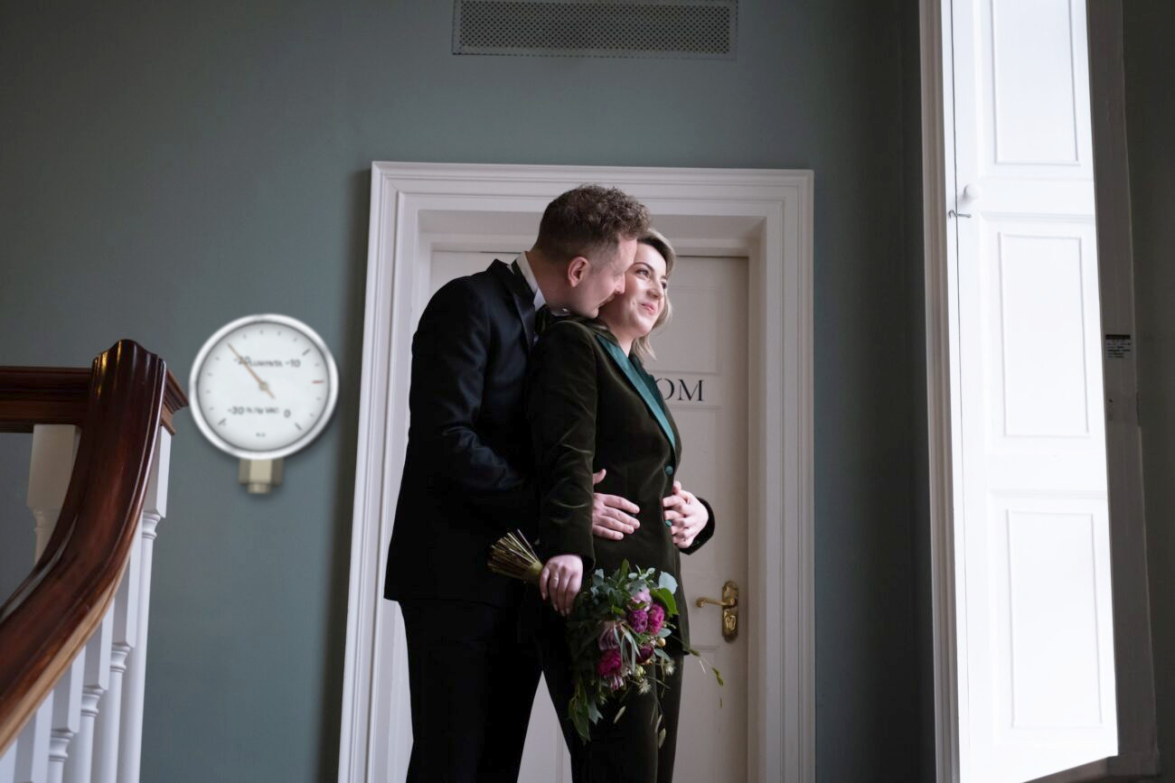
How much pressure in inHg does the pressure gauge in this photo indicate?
-20 inHg
